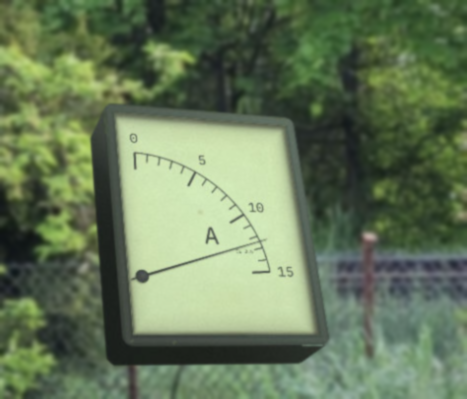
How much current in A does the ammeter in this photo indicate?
12.5 A
